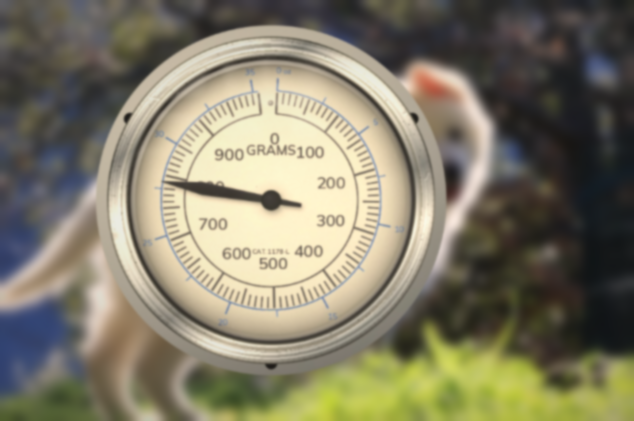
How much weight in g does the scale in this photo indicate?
790 g
